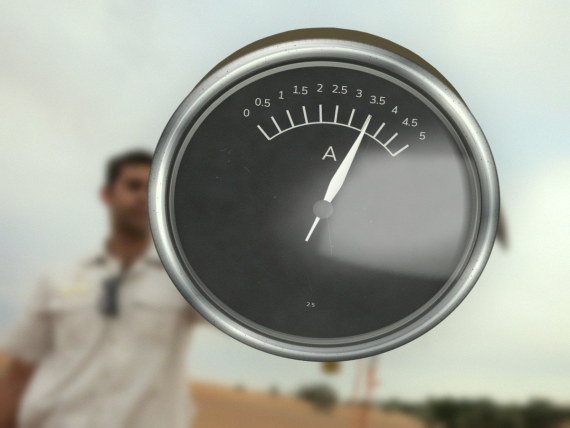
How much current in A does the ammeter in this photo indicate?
3.5 A
